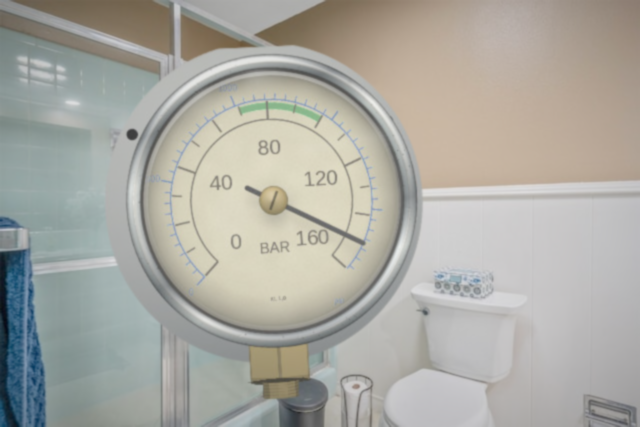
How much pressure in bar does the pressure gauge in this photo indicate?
150 bar
